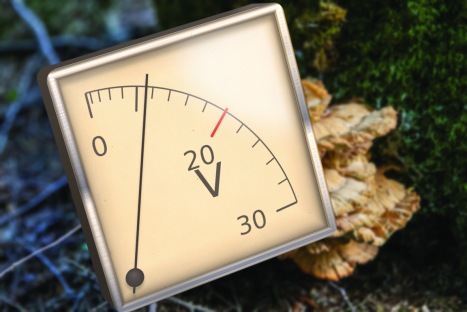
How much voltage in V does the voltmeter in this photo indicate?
11 V
